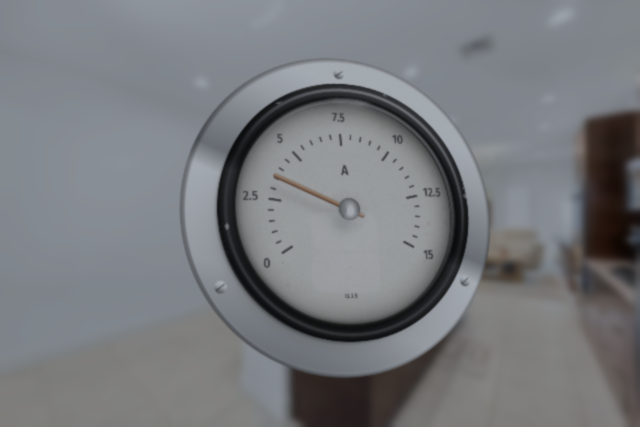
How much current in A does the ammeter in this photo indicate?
3.5 A
